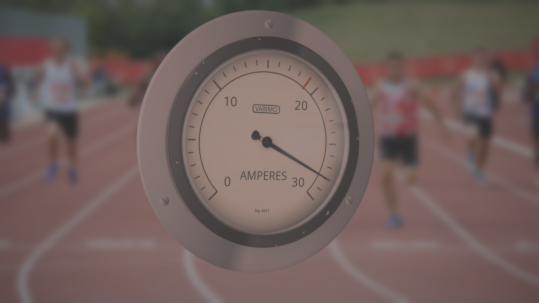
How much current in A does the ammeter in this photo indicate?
28 A
